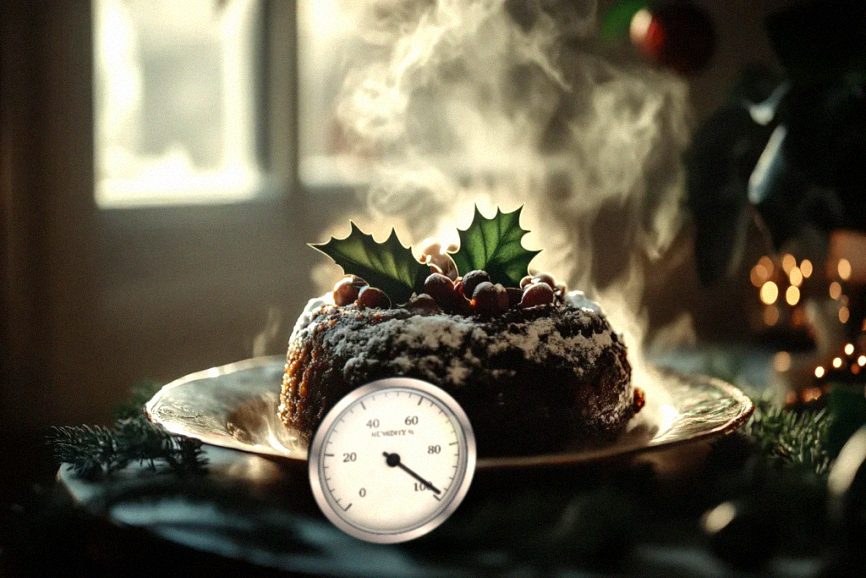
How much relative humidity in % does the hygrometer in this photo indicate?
98 %
